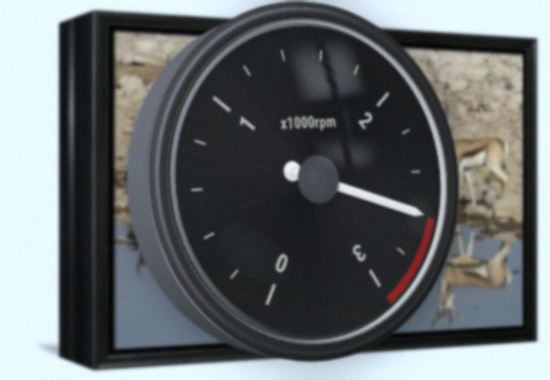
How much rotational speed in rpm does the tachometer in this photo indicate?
2600 rpm
